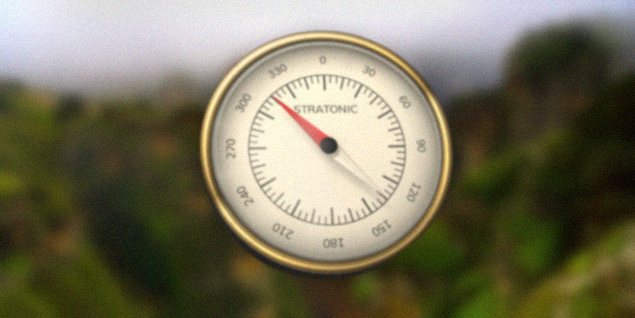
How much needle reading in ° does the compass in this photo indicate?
315 °
